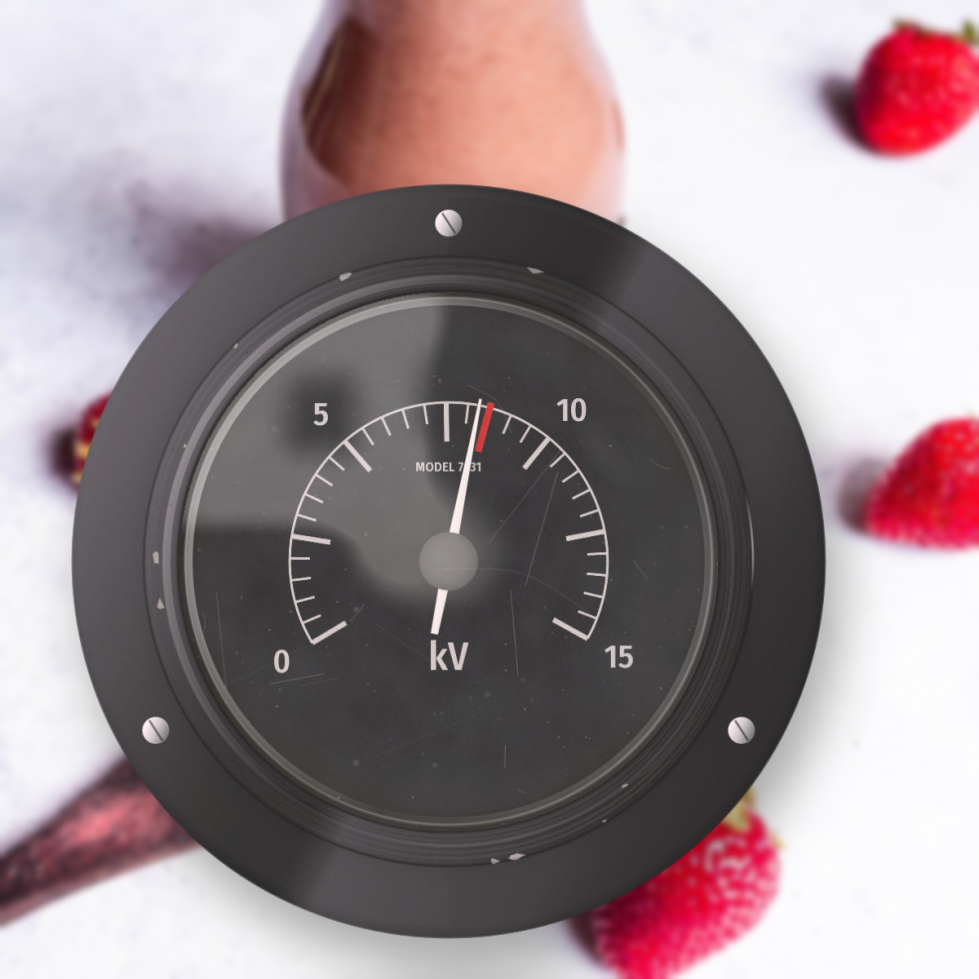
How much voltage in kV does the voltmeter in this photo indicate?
8.25 kV
